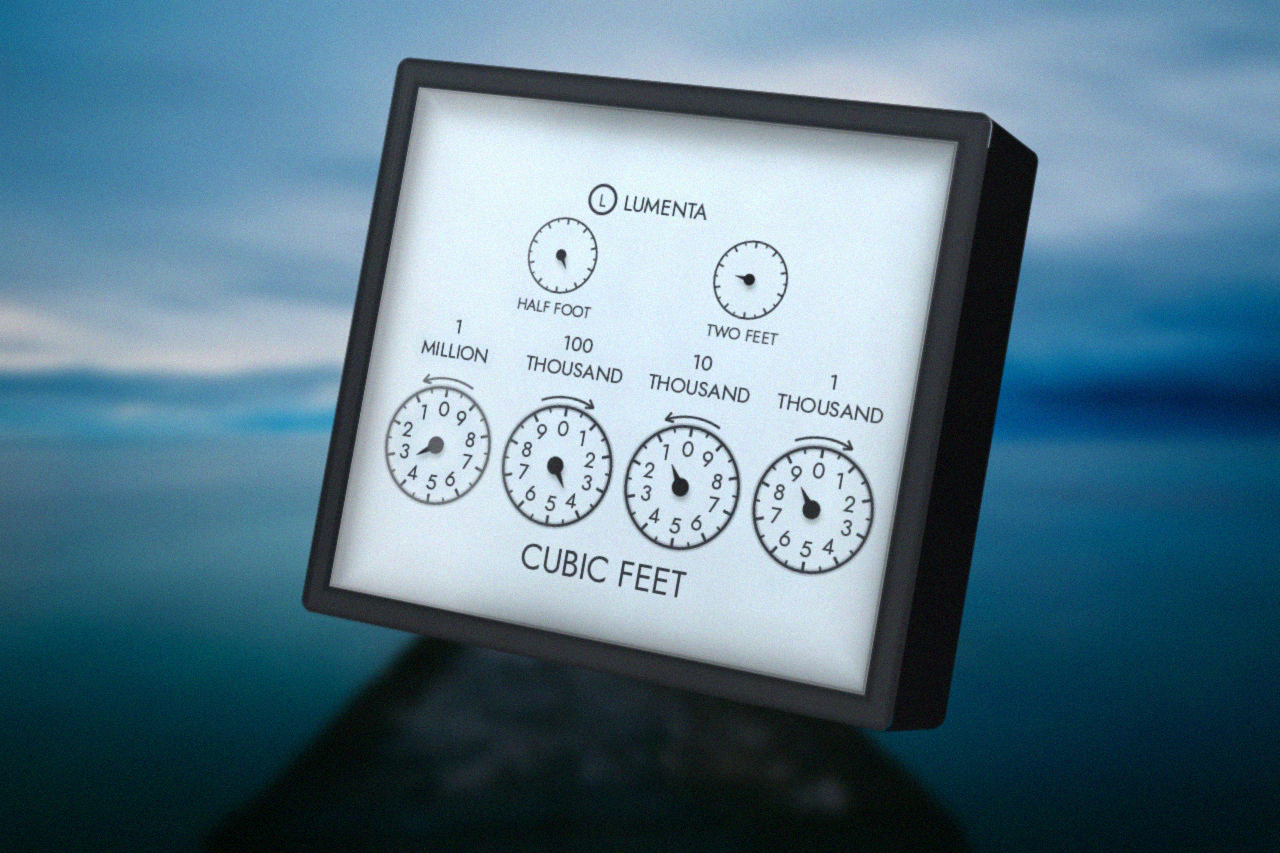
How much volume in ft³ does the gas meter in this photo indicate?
340900 ft³
